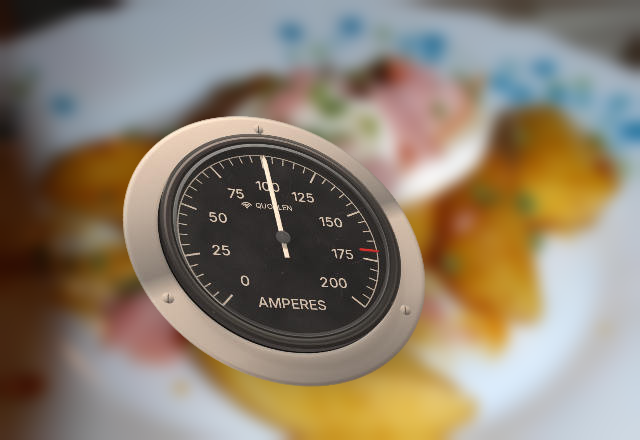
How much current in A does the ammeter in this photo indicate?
100 A
